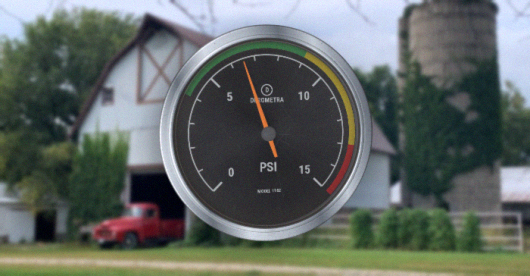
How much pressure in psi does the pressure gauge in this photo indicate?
6.5 psi
